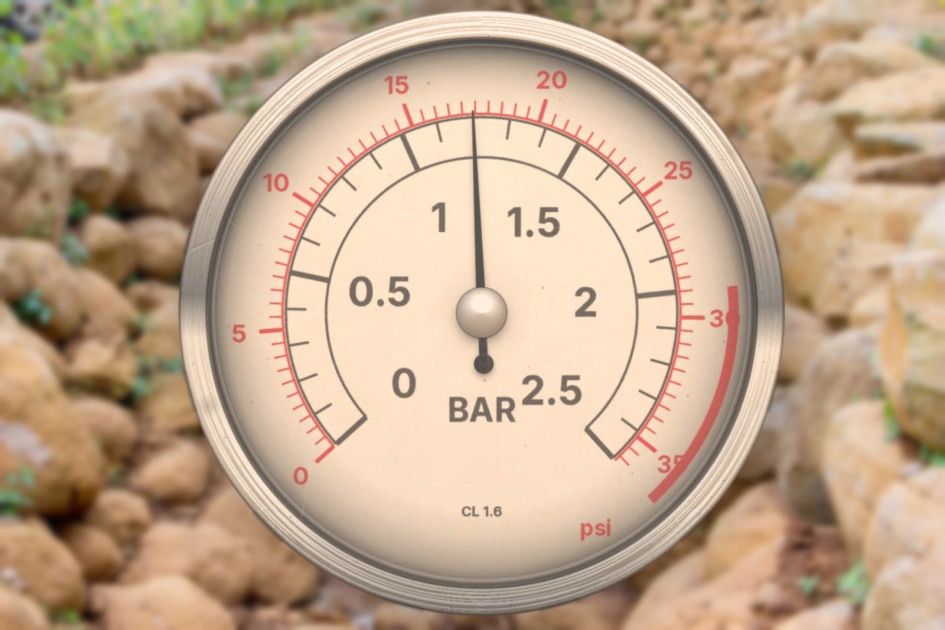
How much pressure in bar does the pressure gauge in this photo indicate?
1.2 bar
